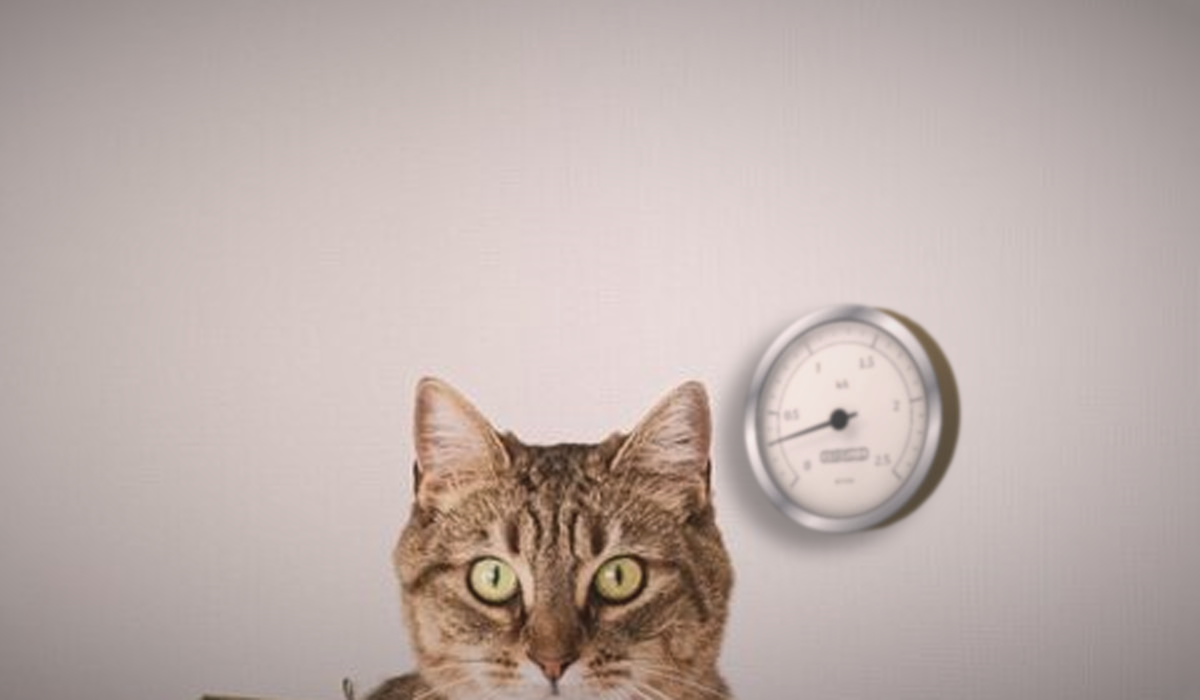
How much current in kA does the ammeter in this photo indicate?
0.3 kA
